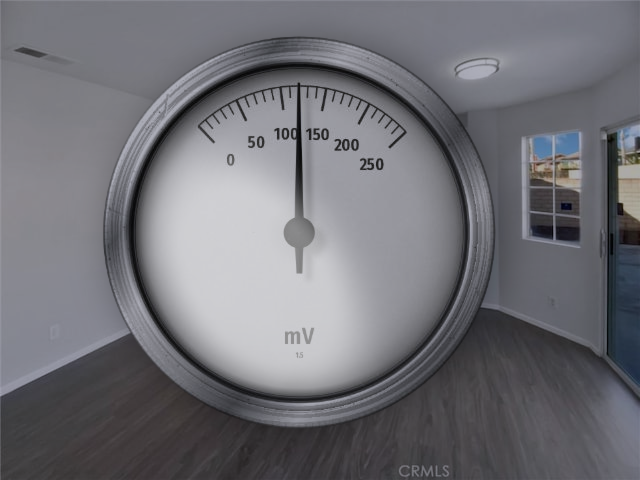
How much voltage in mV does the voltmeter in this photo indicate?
120 mV
